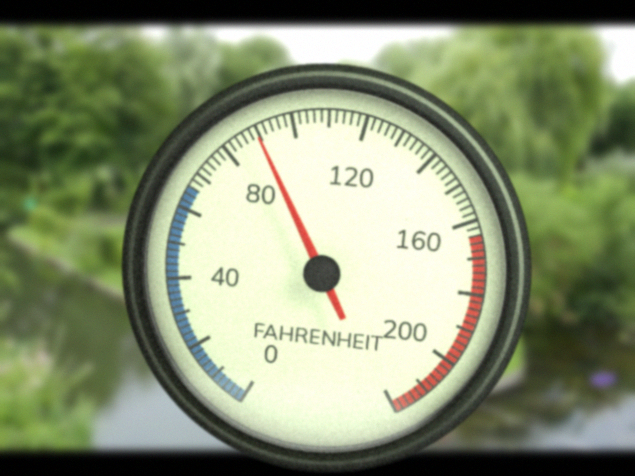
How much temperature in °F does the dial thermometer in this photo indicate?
90 °F
